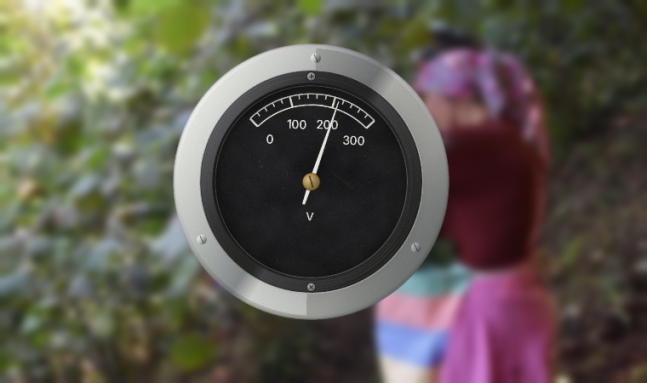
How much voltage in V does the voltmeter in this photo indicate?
210 V
